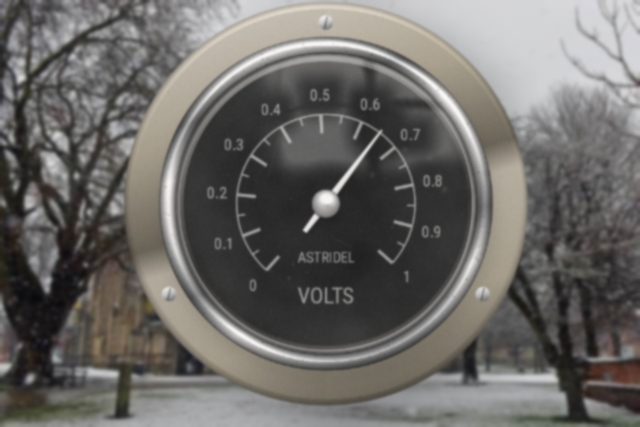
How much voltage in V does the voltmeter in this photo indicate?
0.65 V
